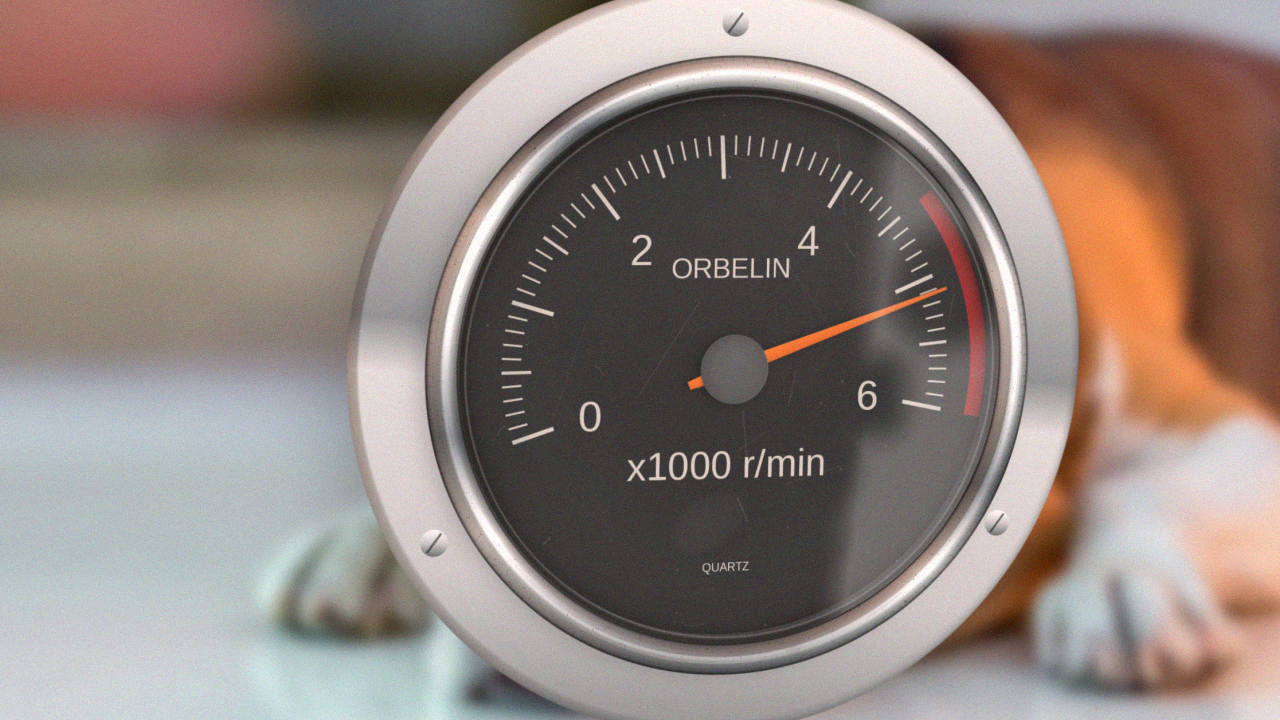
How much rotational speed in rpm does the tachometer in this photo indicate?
5100 rpm
